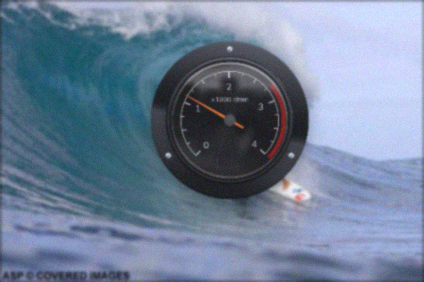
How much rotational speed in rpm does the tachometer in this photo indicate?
1125 rpm
